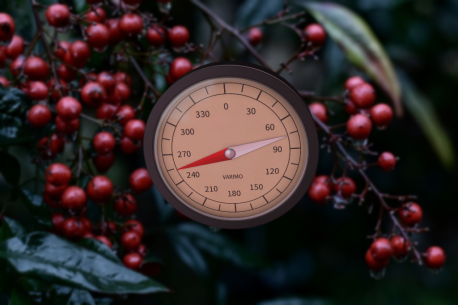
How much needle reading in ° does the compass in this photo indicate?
255 °
